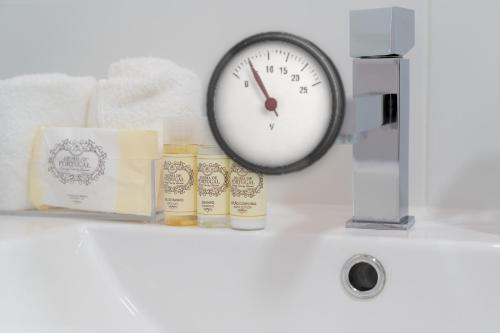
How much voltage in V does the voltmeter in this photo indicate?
5 V
